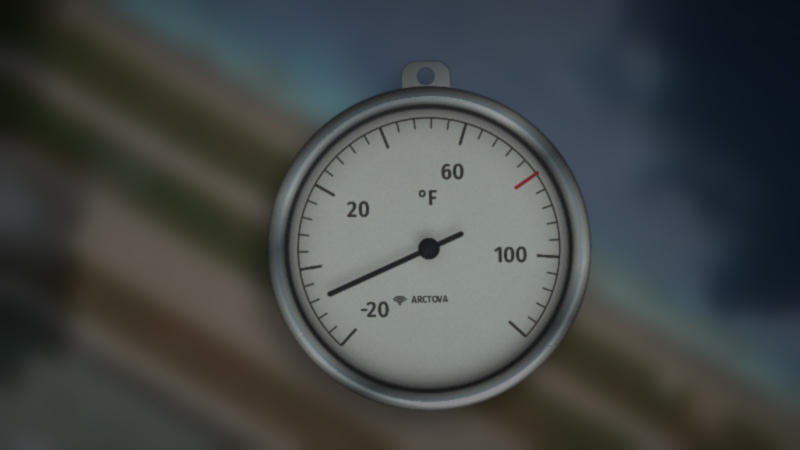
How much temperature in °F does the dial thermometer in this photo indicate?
-8 °F
